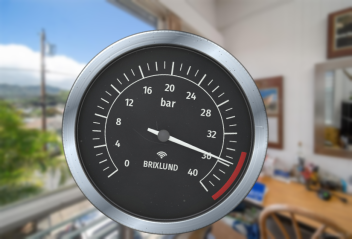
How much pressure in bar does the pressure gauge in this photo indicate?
35.5 bar
